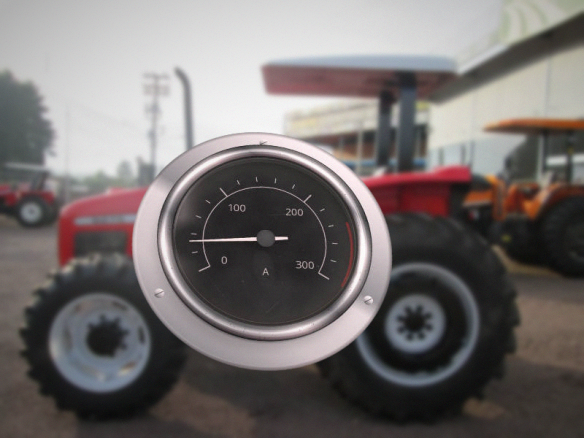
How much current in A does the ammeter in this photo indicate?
30 A
